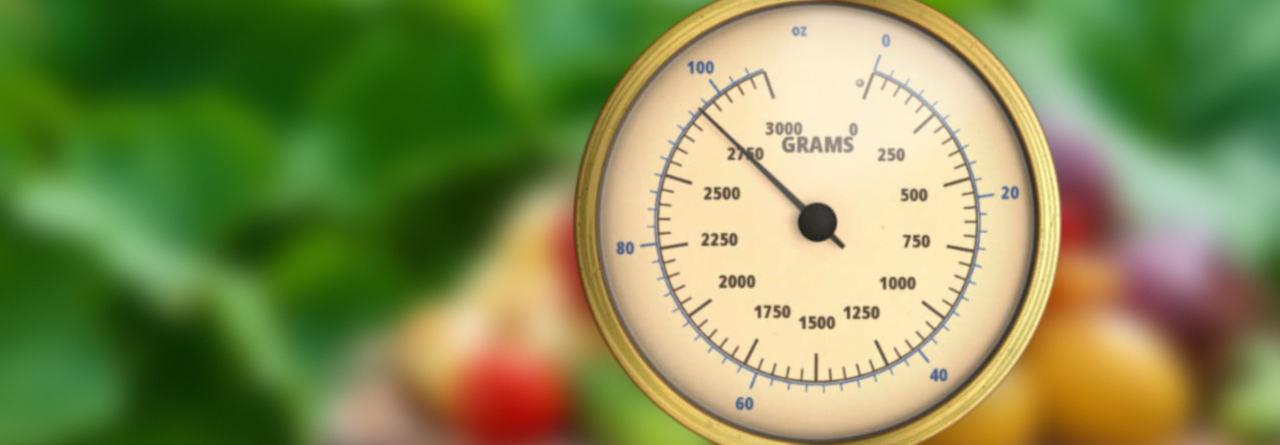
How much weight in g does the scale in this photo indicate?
2750 g
